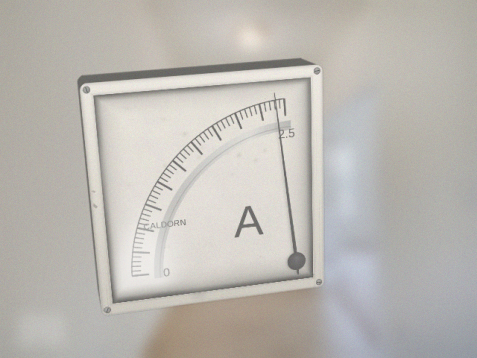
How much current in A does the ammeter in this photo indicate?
2.4 A
